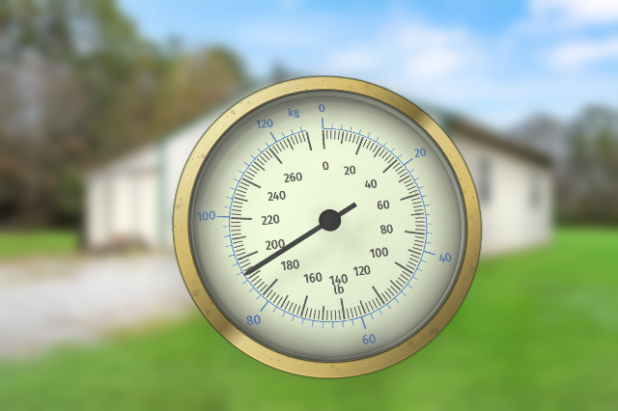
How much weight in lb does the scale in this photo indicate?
192 lb
